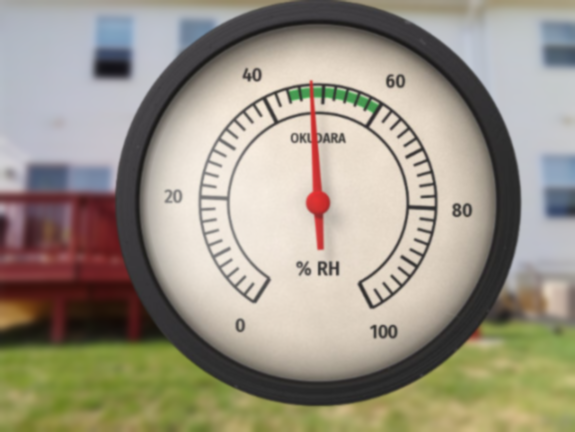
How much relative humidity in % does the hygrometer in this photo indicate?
48 %
